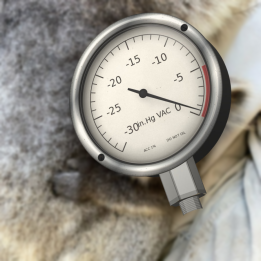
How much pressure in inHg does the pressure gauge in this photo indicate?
-0.5 inHg
